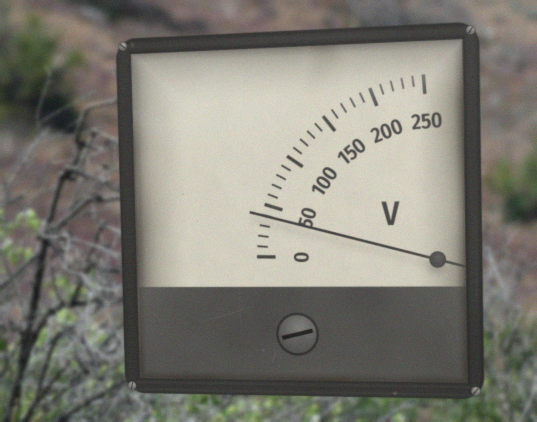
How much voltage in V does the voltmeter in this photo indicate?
40 V
